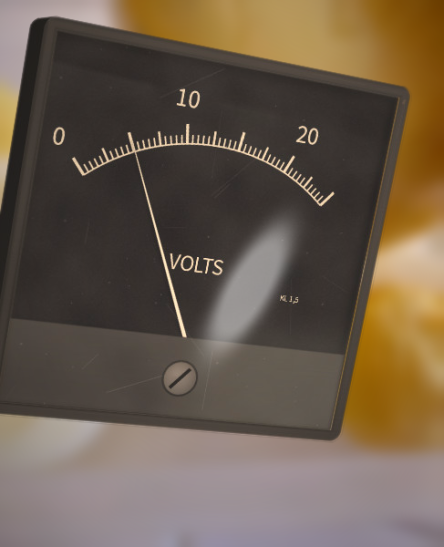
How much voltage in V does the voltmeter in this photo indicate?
5 V
